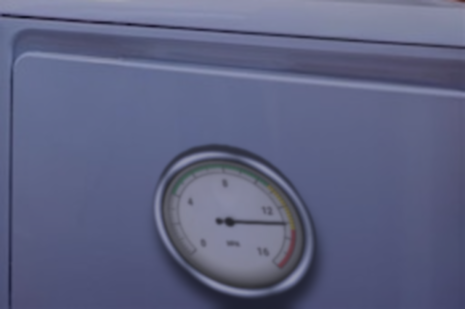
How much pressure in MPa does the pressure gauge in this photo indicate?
13 MPa
